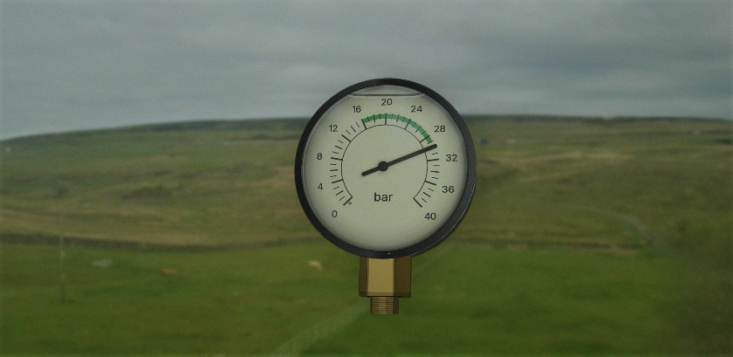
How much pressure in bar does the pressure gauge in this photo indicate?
30 bar
